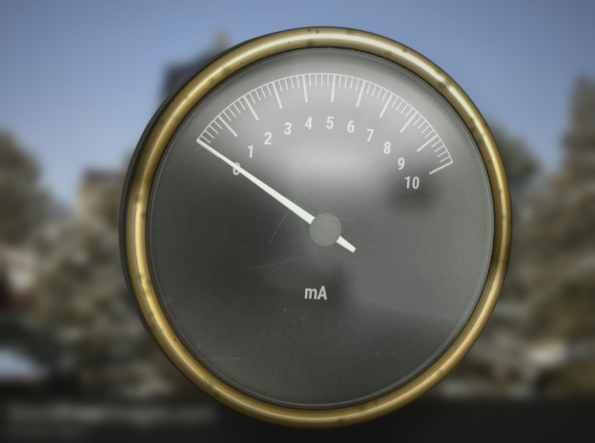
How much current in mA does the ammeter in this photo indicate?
0 mA
